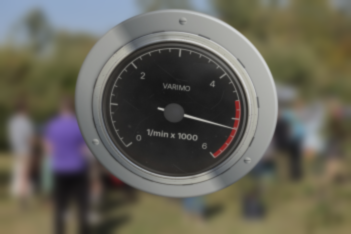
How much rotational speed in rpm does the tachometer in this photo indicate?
5200 rpm
